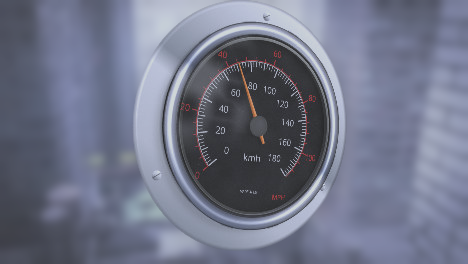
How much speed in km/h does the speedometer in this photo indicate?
70 km/h
